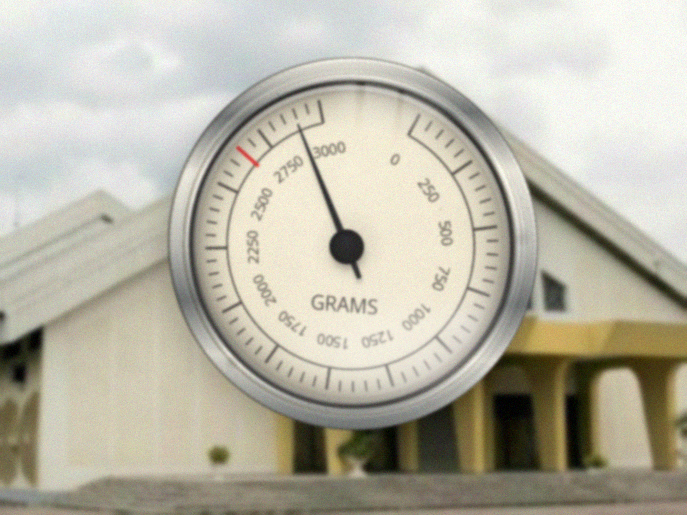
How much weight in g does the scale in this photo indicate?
2900 g
